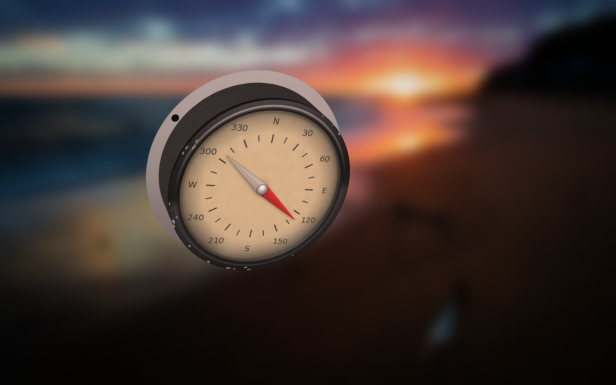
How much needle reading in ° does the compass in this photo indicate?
127.5 °
